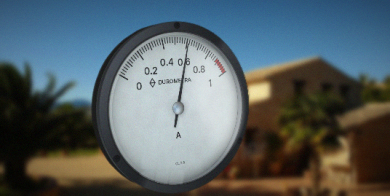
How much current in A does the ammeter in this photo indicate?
0.6 A
